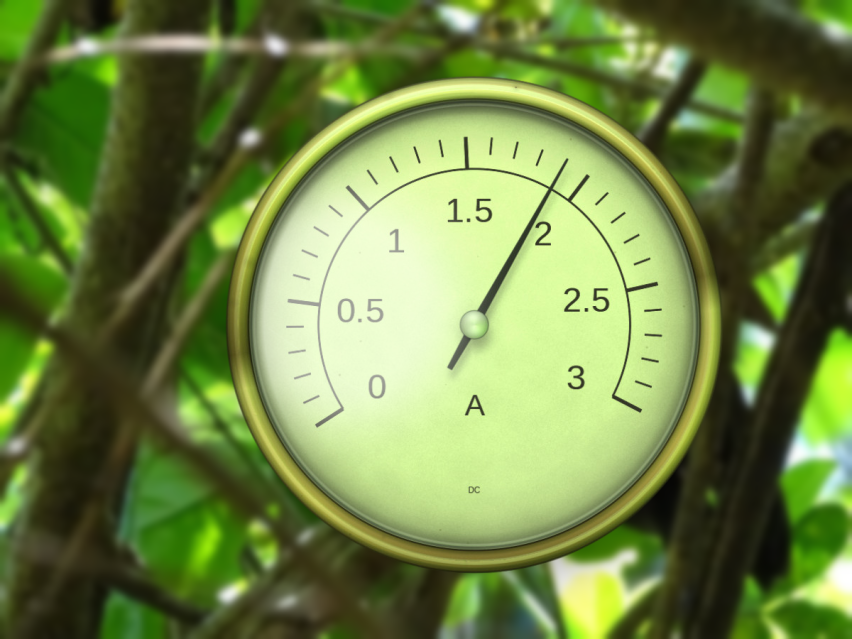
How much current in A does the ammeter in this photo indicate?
1.9 A
